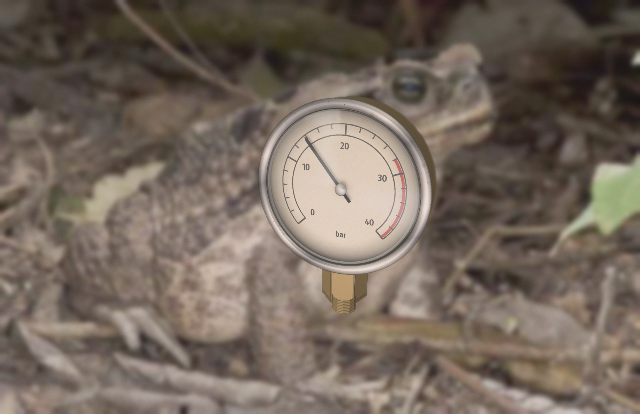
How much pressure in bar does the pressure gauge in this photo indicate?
14 bar
